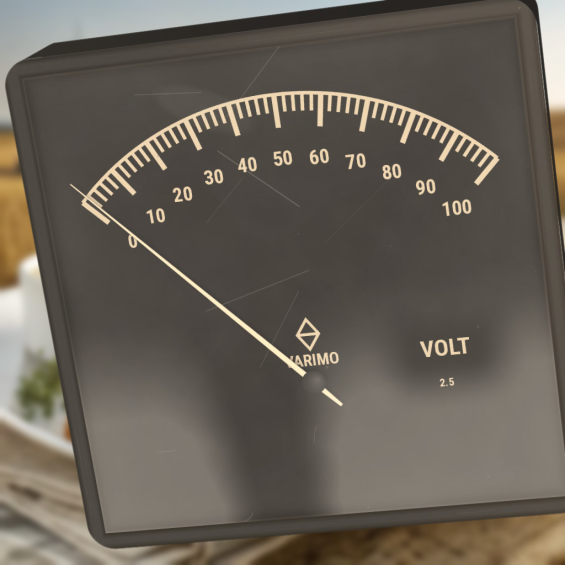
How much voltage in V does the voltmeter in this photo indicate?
2 V
